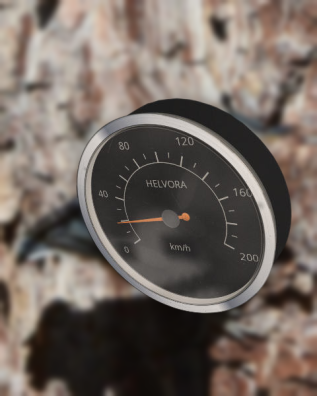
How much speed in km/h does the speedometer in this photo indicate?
20 km/h
